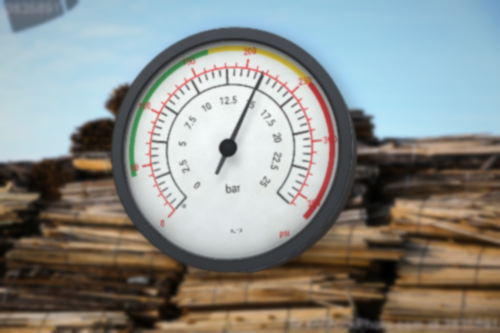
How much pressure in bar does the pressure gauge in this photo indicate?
15 bar
